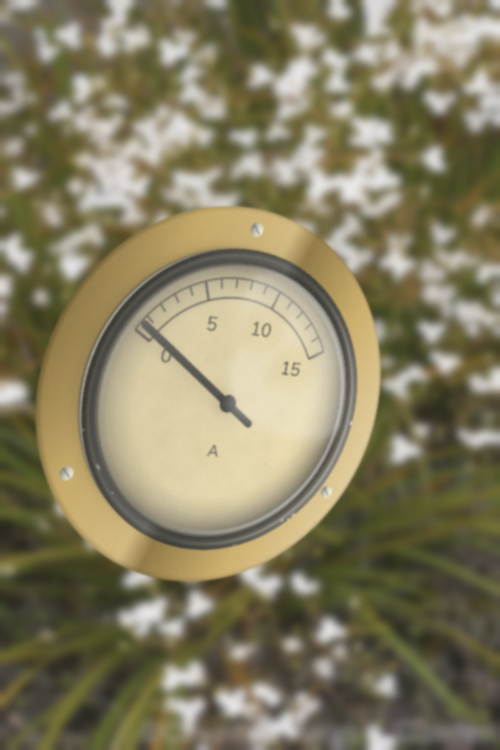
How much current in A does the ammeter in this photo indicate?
0.5 A
